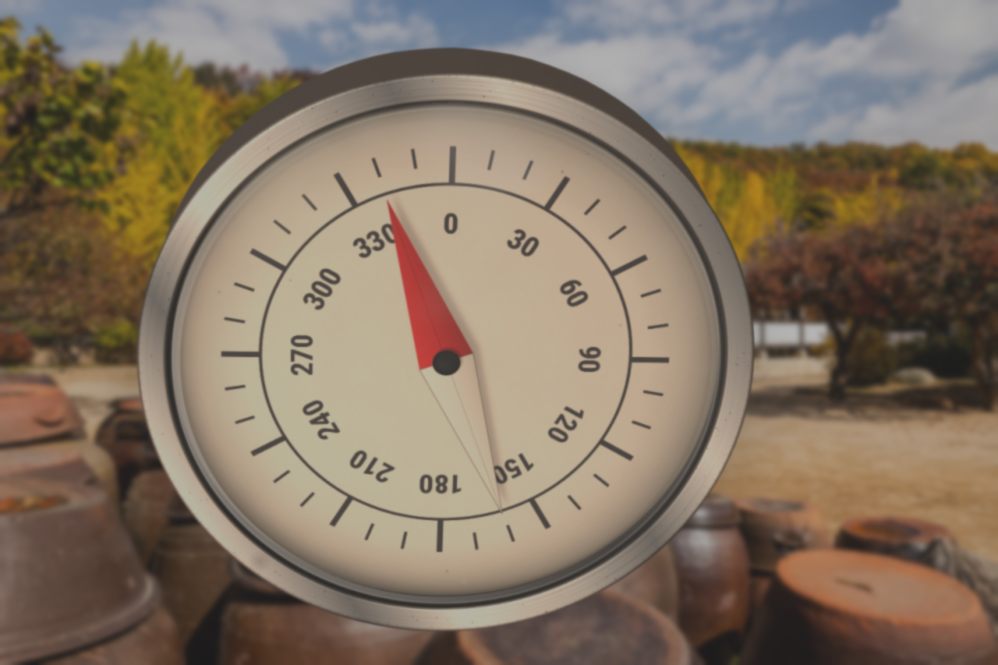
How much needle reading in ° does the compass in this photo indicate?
340 °
